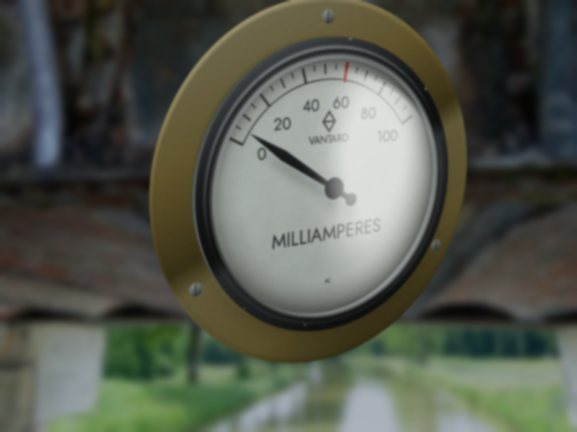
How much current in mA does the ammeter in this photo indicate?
5 mA
